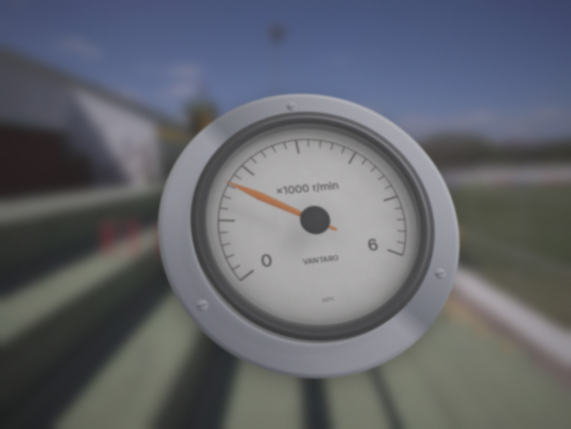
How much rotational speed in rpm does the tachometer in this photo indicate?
1600 rpm
